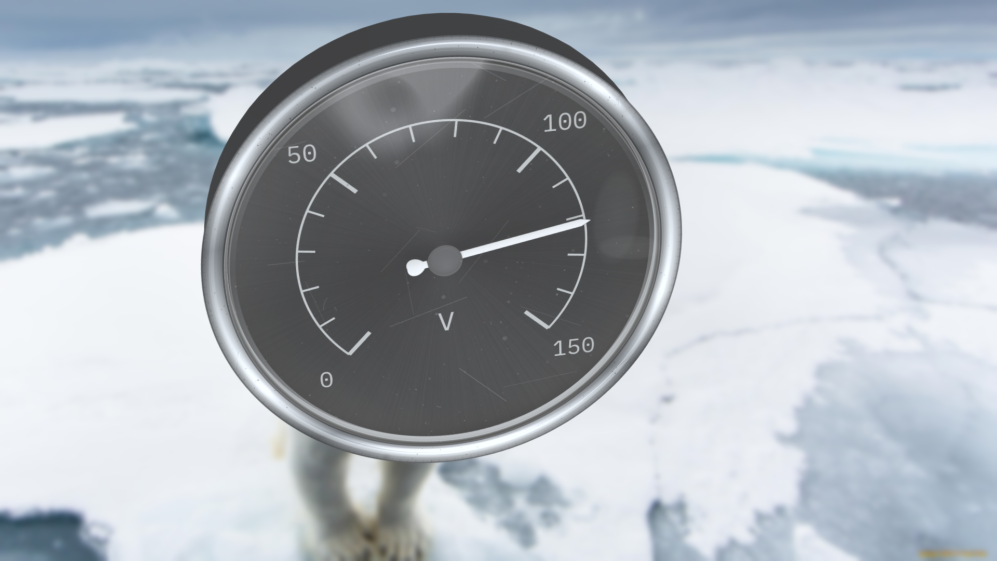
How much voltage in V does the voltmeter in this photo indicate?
120 V
